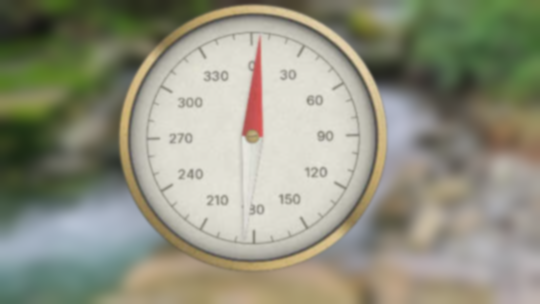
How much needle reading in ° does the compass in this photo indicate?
5 °
